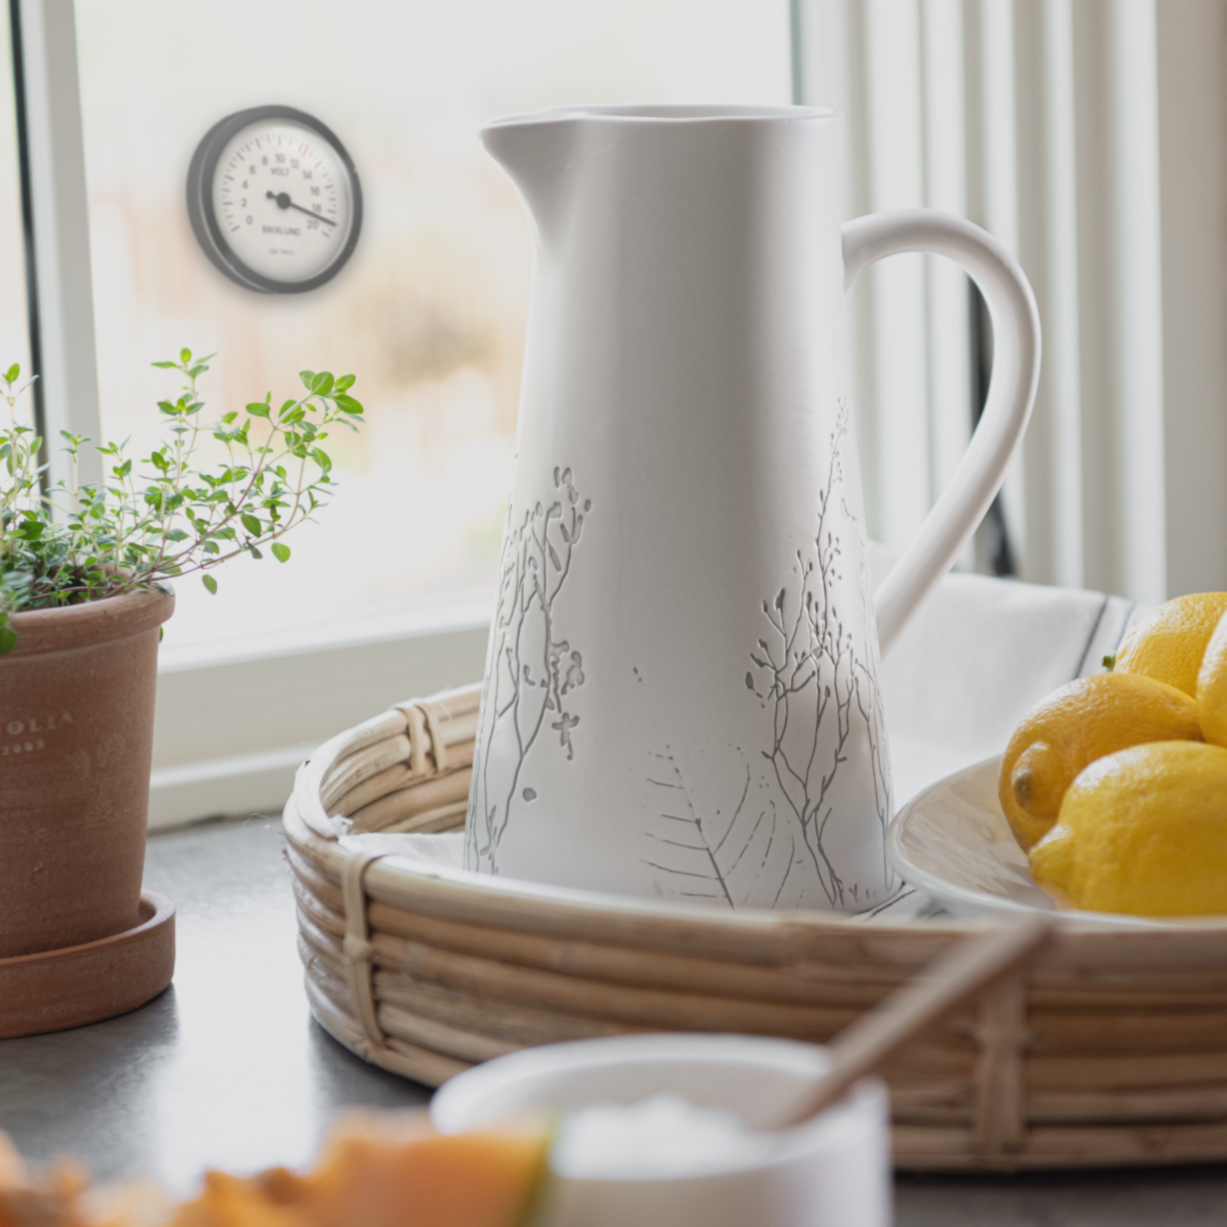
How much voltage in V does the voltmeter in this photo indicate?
19 V
